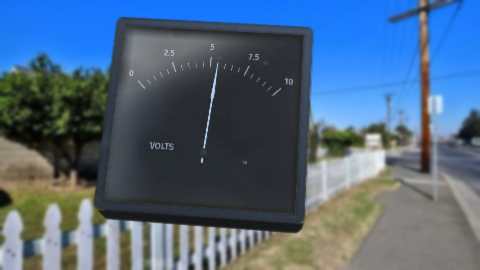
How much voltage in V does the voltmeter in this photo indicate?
5.5 V
